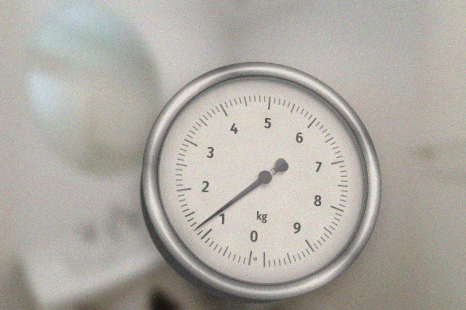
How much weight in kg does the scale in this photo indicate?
1.2 kg
